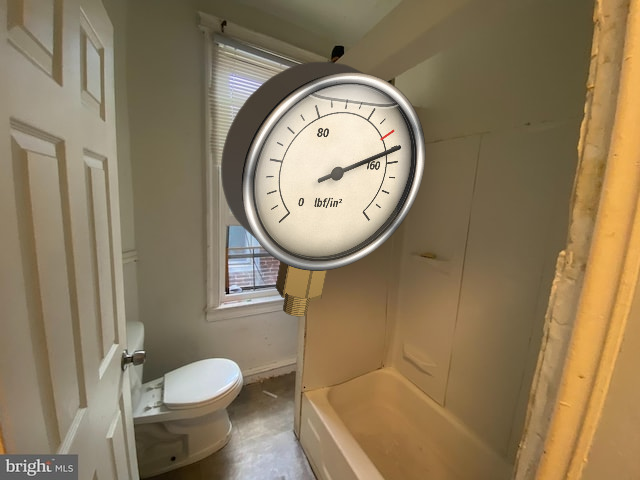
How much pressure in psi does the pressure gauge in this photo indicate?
150 psi
